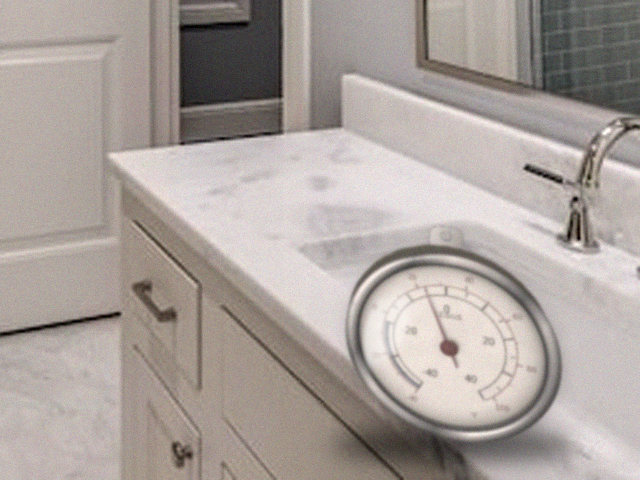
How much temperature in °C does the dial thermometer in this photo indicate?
-5 °C
